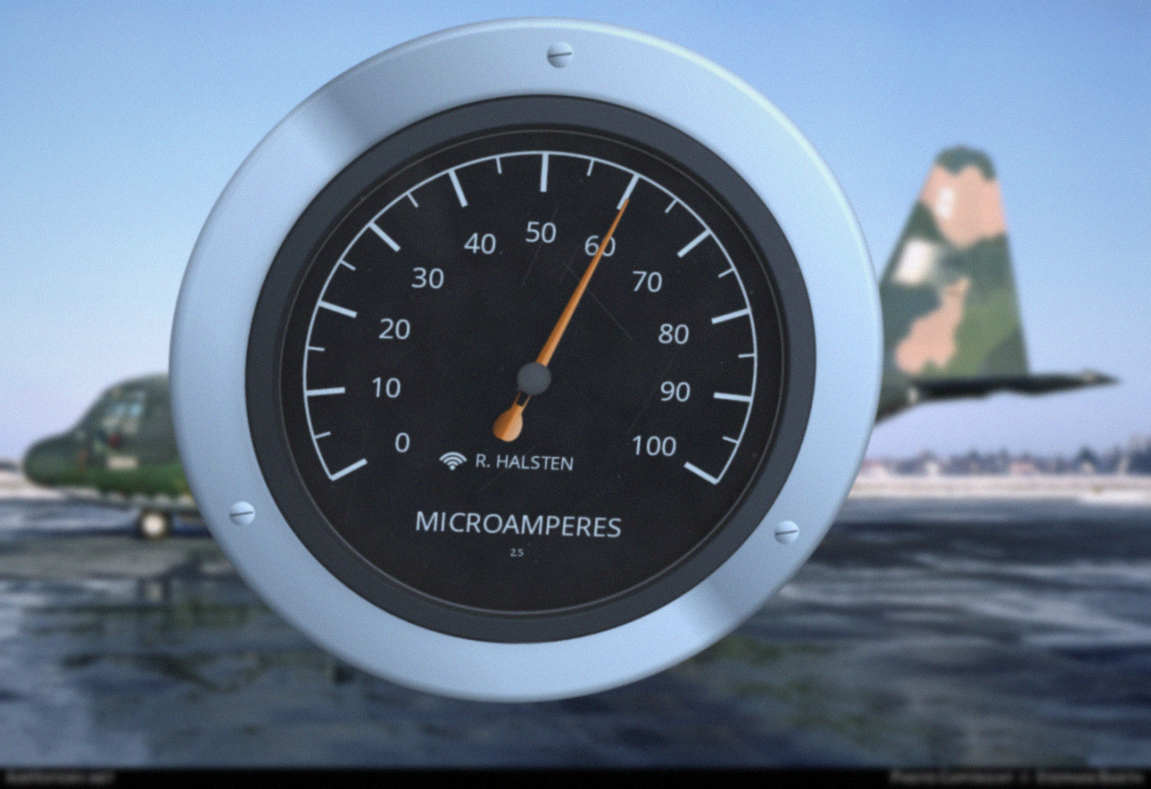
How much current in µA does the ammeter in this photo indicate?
60 µA
